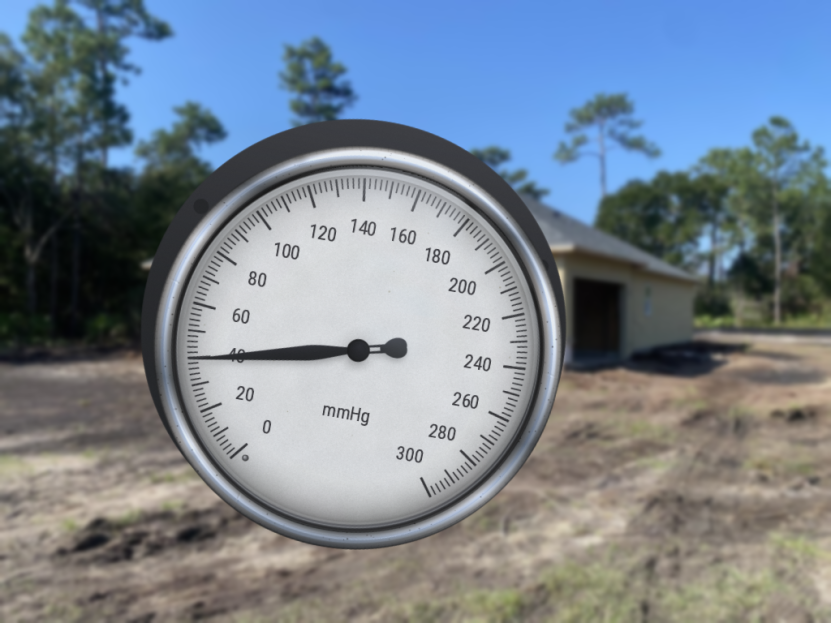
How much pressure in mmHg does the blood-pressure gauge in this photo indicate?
40 mmHg
